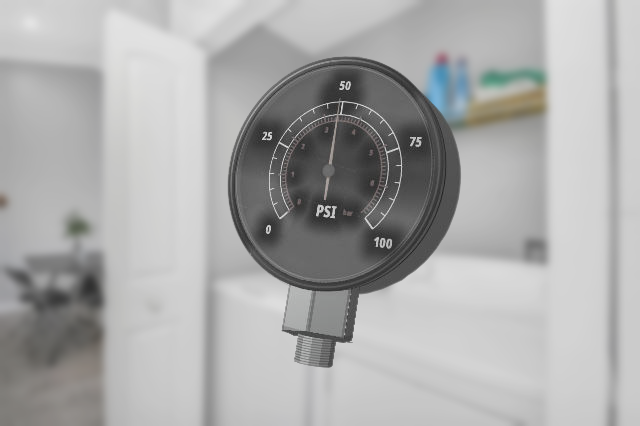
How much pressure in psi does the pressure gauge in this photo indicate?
50 psi
